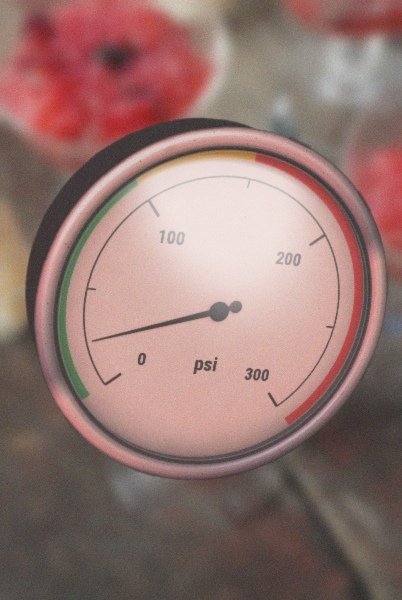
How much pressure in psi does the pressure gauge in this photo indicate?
25 psi
